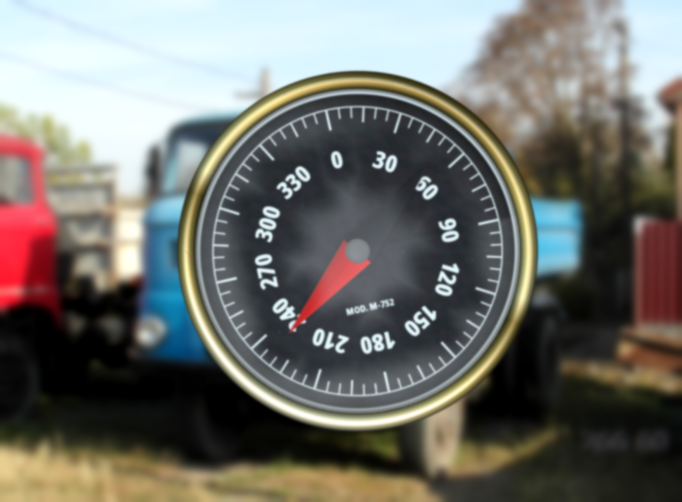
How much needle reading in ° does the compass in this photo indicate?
232.5 °
